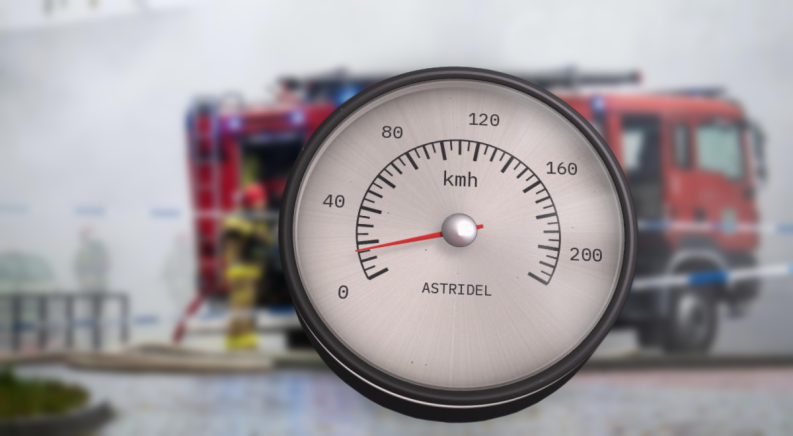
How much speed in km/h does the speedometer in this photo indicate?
15 km/h
